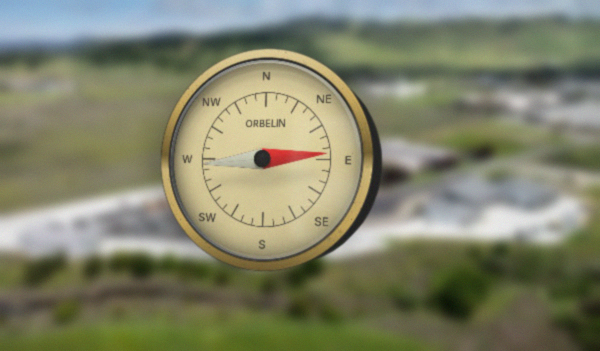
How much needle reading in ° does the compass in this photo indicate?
85 °
